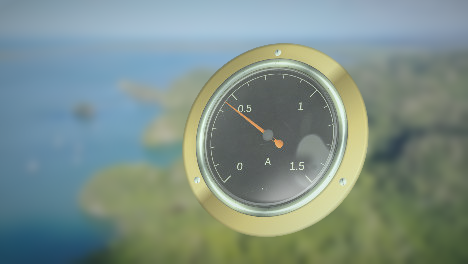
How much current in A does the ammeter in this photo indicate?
0.45 A
